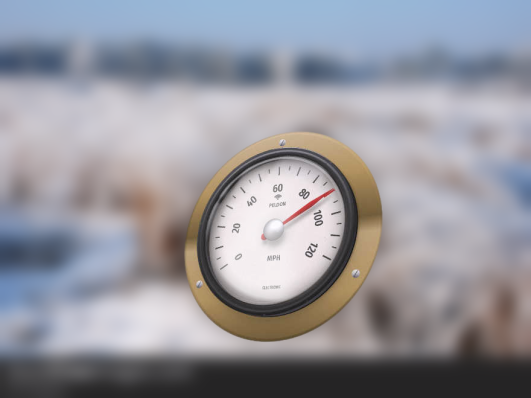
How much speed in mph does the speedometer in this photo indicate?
90 mph
